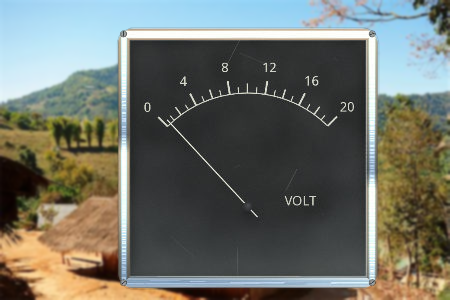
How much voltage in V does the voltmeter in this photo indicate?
0.5 V
